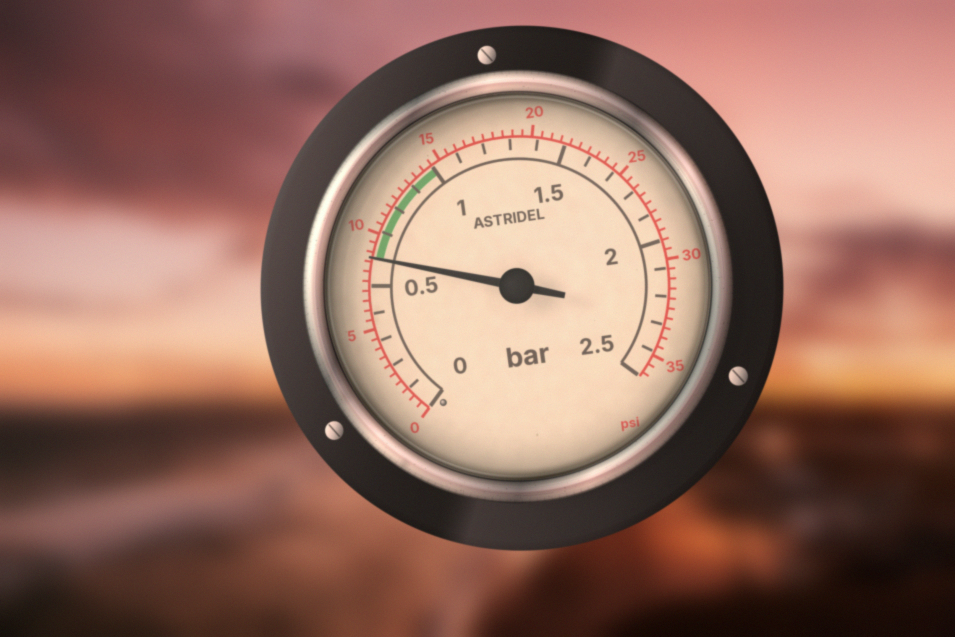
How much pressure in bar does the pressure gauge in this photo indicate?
0.6 bar
